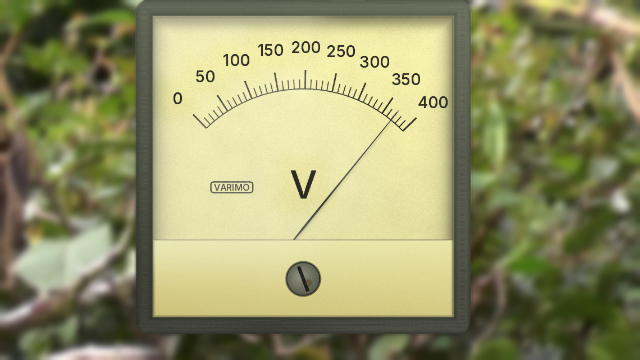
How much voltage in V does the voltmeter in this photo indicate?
370 V
